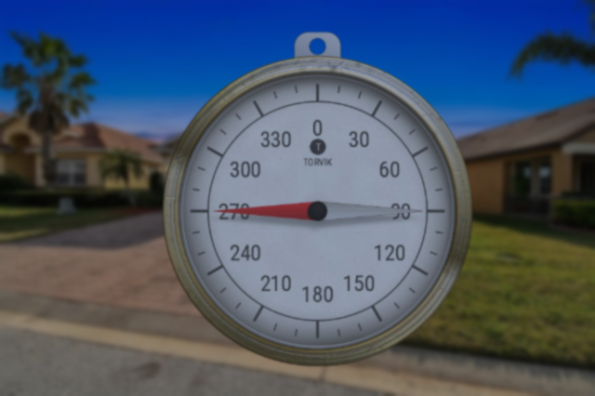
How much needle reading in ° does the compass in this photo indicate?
270 °
